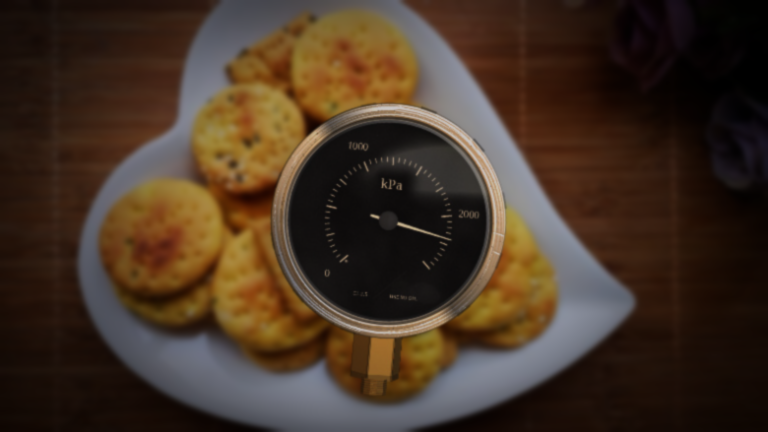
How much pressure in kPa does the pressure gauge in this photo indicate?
2200 kPa
